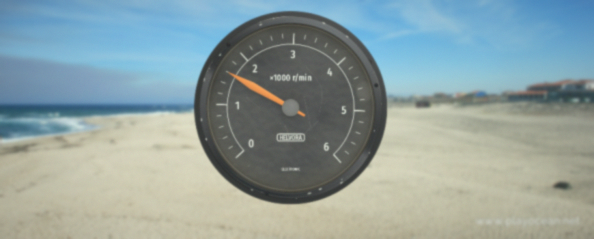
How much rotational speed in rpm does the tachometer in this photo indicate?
1600 rpm
